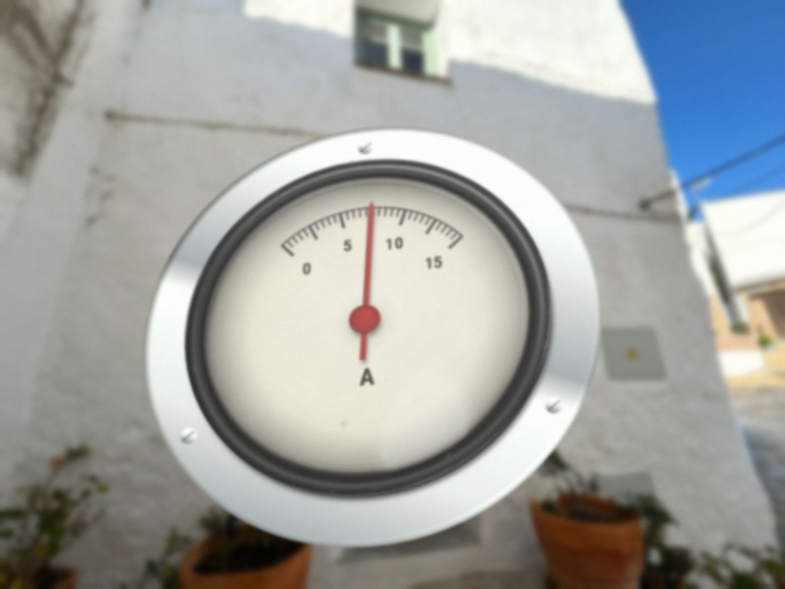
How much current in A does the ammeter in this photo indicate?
7.5 A
